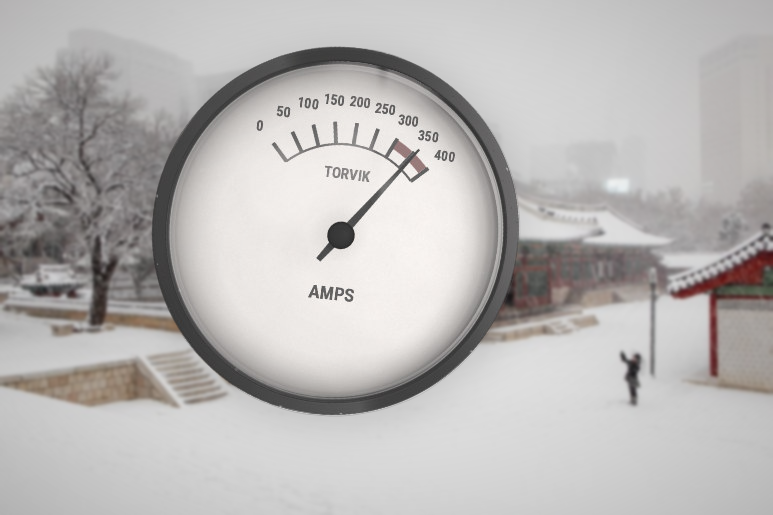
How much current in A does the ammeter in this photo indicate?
350 A
